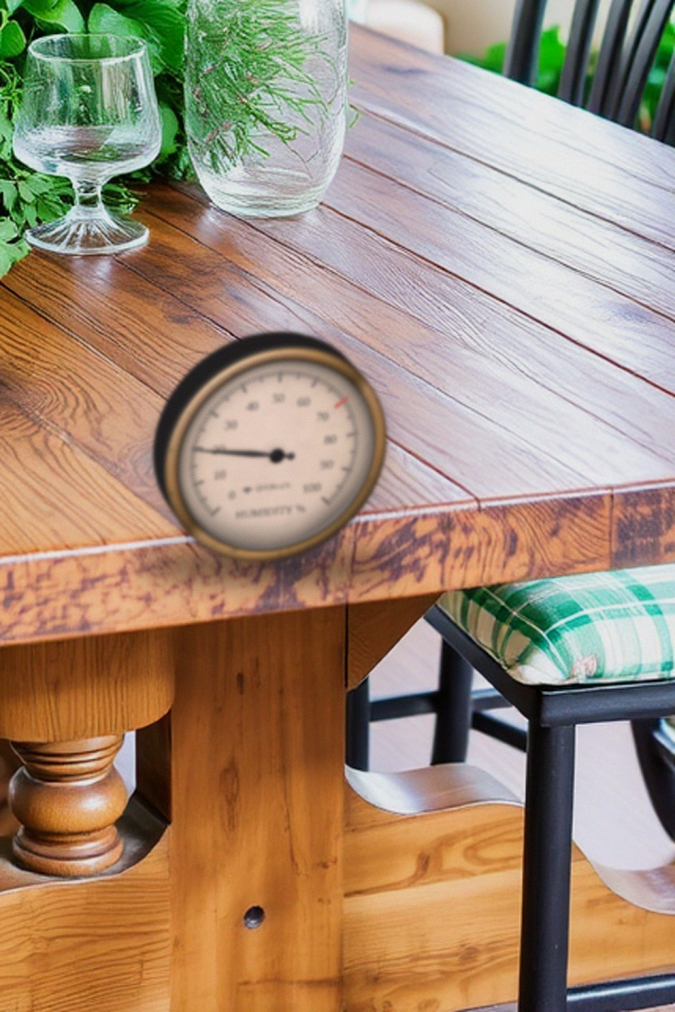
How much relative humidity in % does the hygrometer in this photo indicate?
20 %
